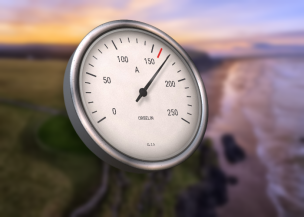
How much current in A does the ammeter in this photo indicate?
170 A
